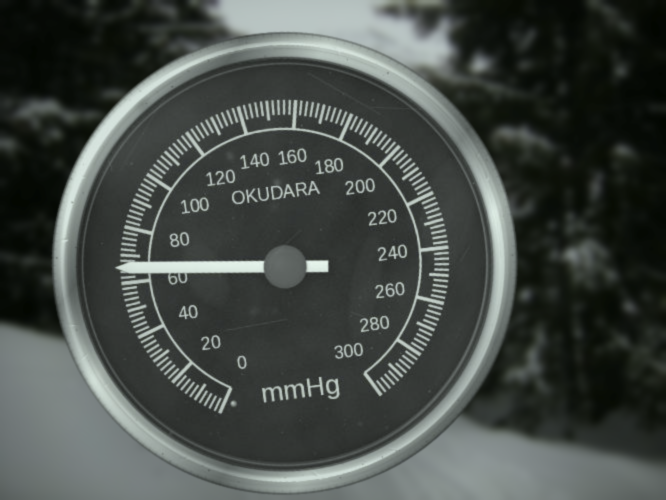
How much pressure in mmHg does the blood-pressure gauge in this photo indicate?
66 mmHg
